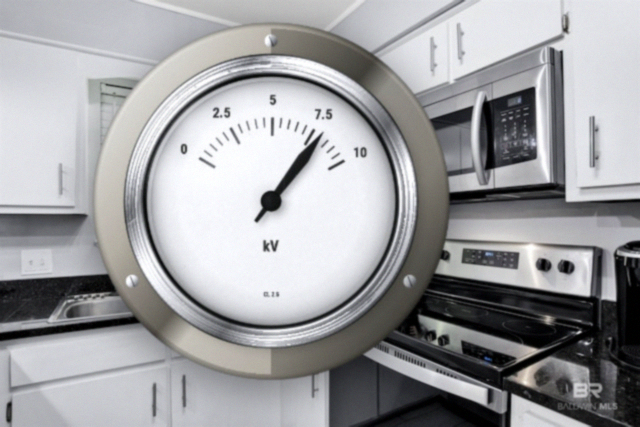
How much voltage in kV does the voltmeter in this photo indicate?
8 kV
